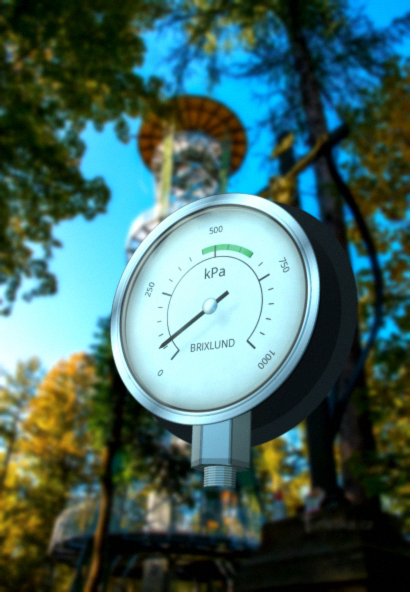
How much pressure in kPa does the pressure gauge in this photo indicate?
50 kPa
